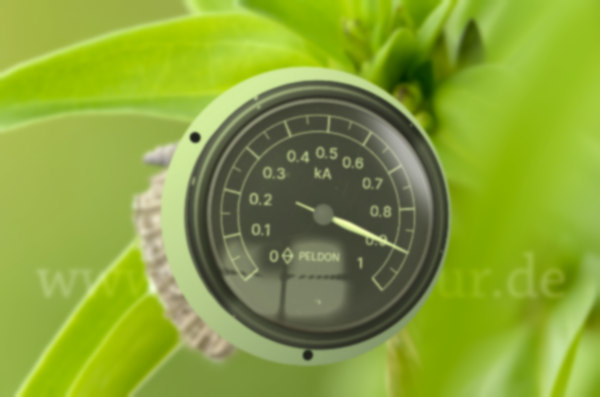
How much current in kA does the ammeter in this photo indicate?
0.9 kA
